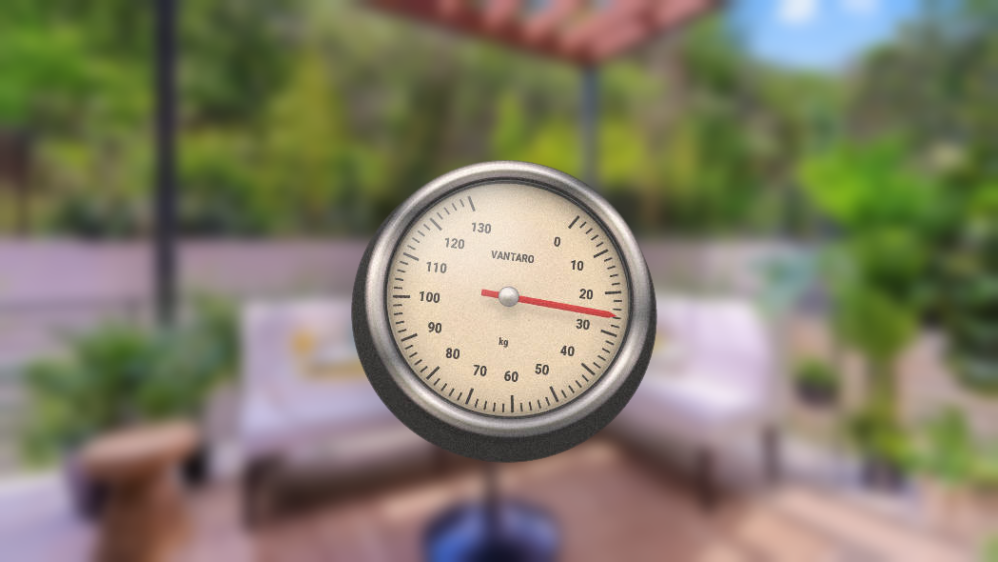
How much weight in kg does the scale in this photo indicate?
26 kg
